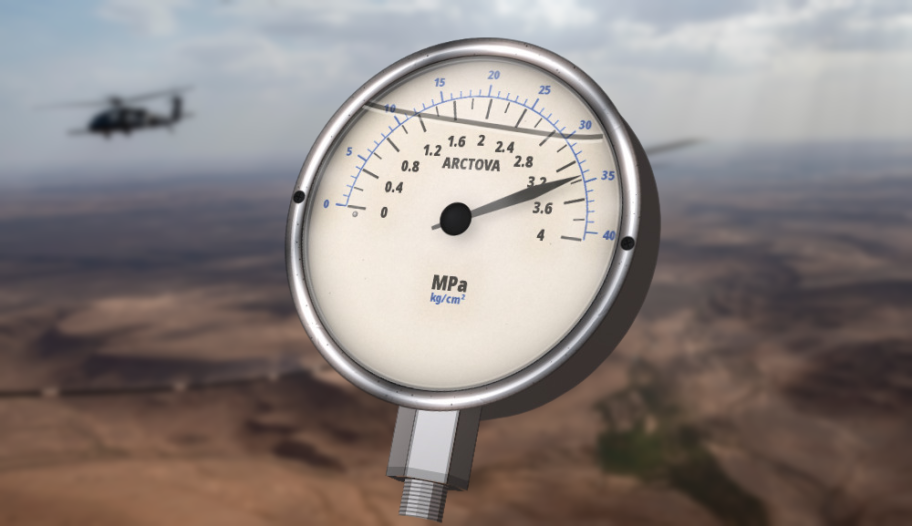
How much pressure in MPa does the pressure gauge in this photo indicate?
3.4 MPa
